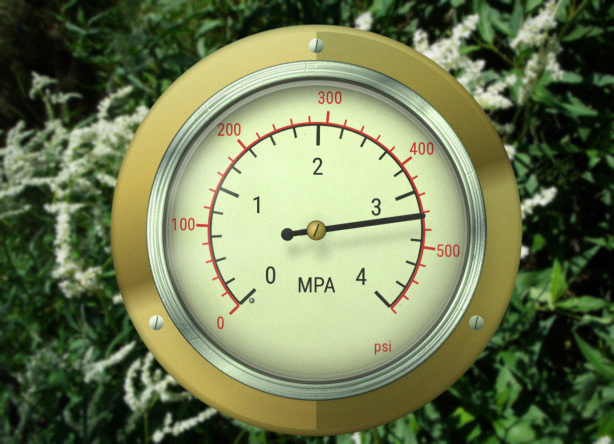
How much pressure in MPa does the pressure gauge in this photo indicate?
3.2 MPa
